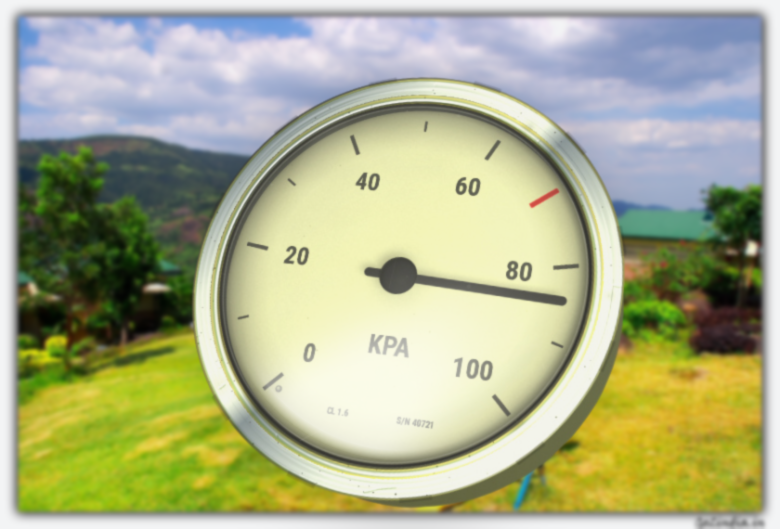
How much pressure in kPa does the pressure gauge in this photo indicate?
85 kPa
